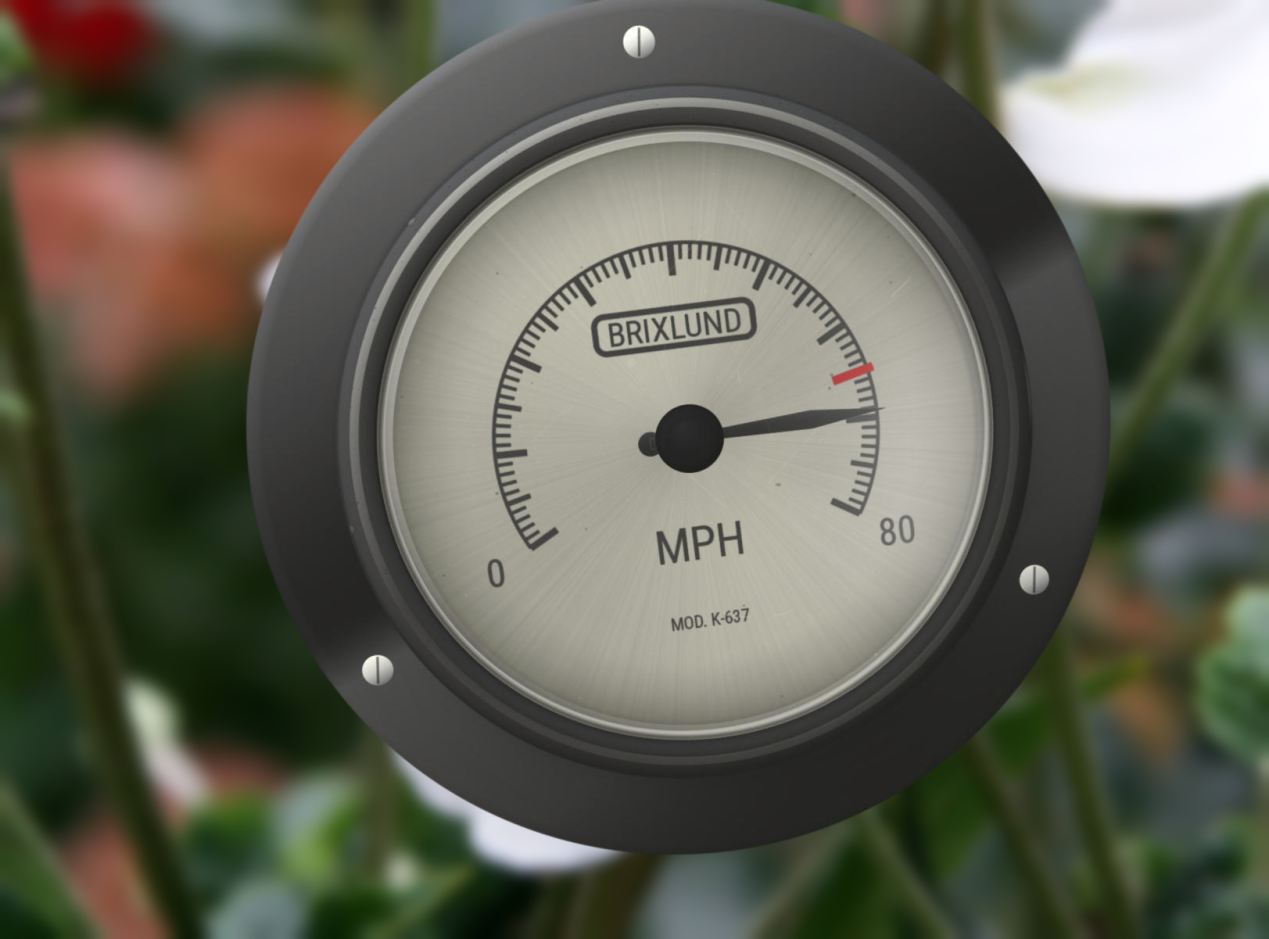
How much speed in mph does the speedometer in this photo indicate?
69 mph
